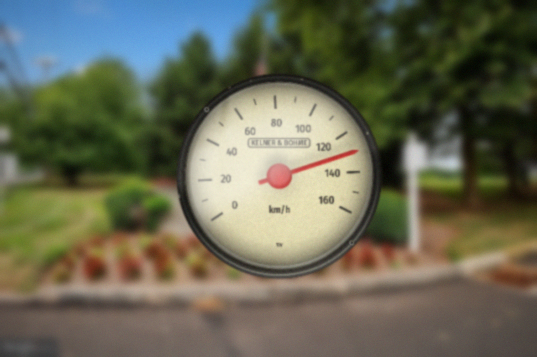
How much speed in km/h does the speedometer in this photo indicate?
130 km/h
